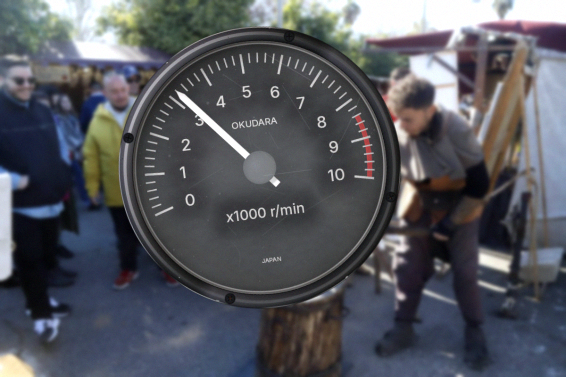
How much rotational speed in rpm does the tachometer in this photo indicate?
3200 rpm
